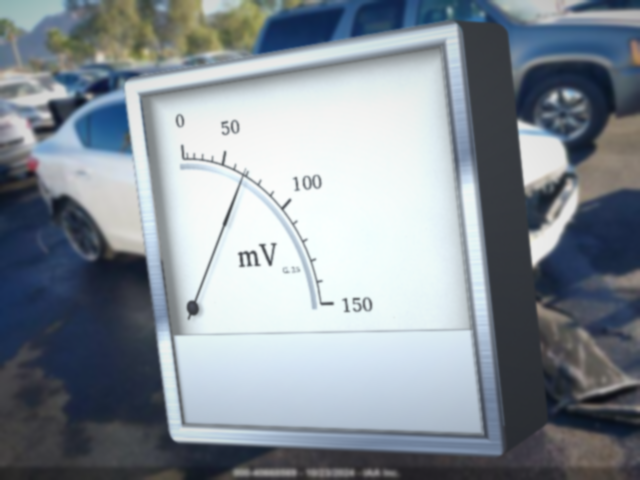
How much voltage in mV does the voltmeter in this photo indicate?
70 mV
